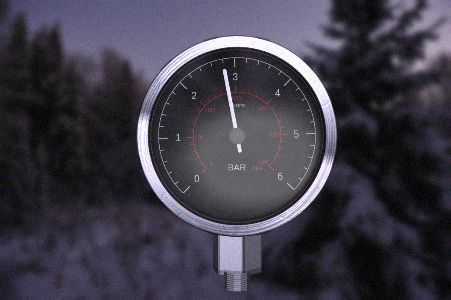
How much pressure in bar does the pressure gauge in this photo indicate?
2.8 bar
